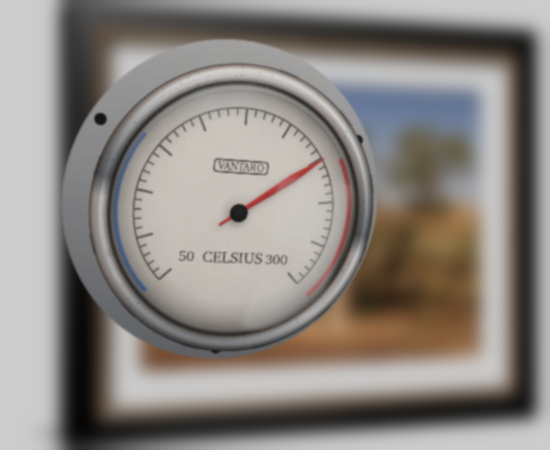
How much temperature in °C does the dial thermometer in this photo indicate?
225 °C
